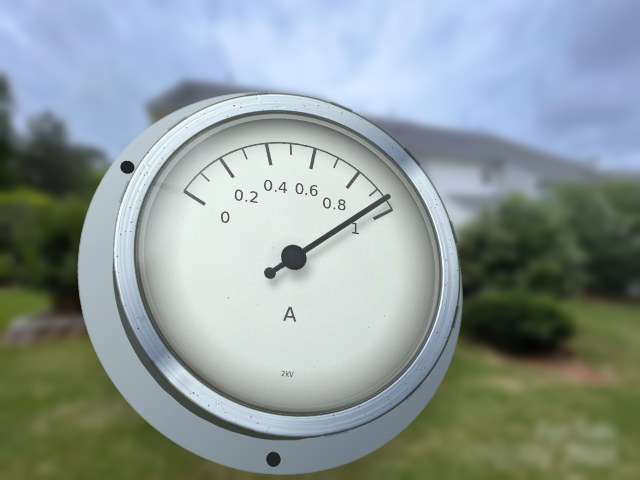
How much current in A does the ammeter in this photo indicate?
0.95 A
